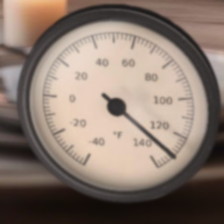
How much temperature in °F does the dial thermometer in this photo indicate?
130 °F
